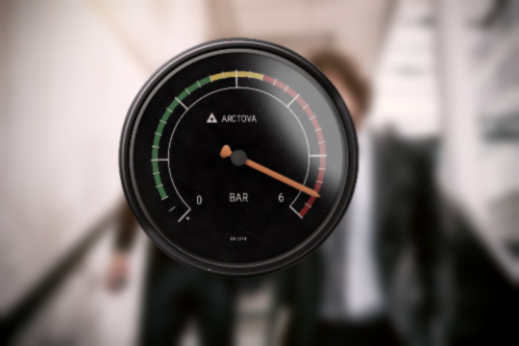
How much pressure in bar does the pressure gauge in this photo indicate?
5.6 bar
